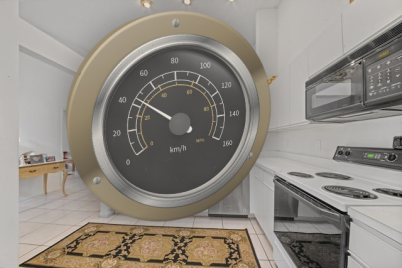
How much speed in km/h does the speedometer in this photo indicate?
45 km/h
